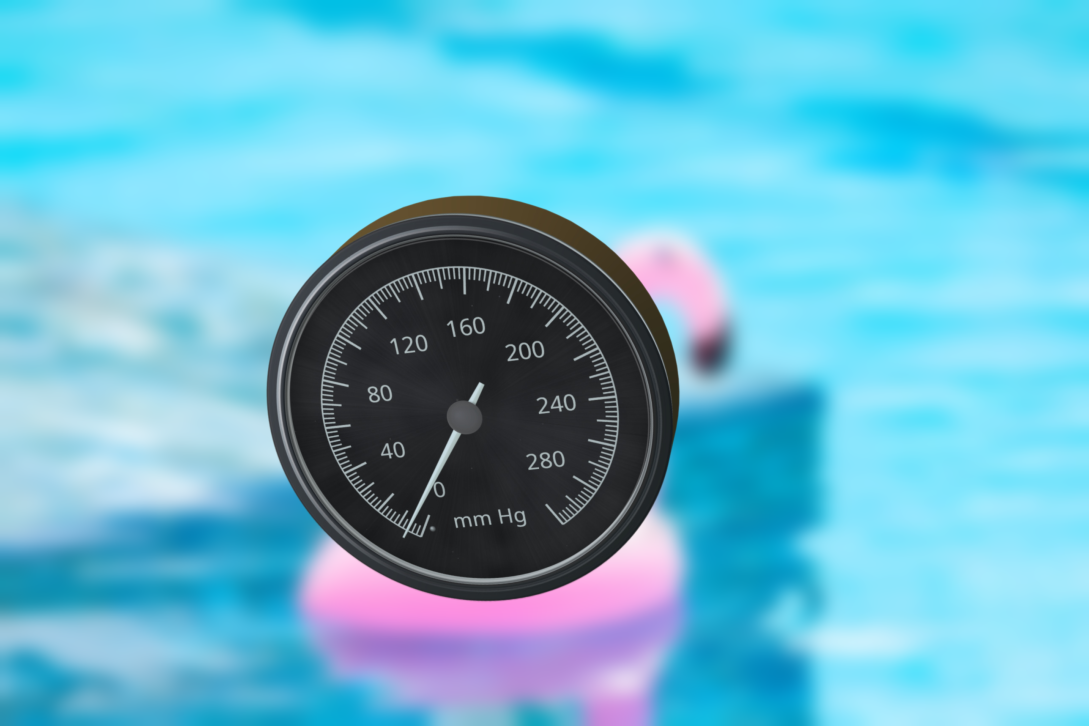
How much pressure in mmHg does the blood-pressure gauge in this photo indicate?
6 mmHg
